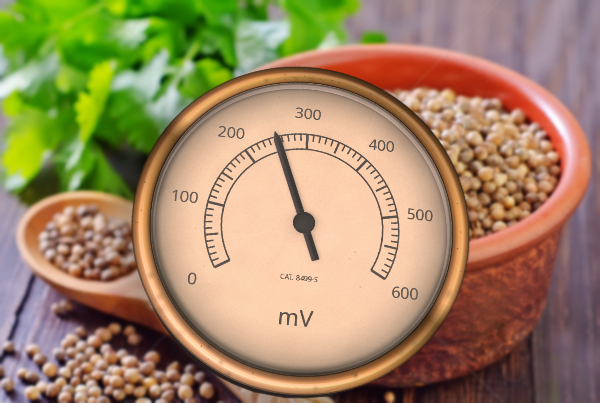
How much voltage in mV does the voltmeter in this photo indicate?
250 mV
